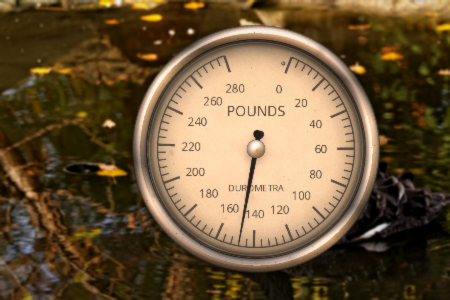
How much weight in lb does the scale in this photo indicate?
148 lb
